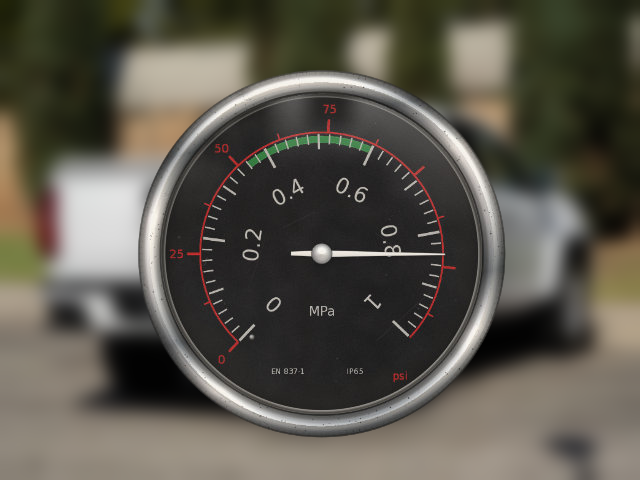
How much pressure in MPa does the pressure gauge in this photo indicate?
0.84 MPa
